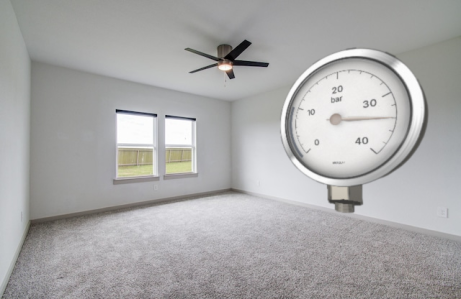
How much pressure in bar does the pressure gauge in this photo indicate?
34 bar
